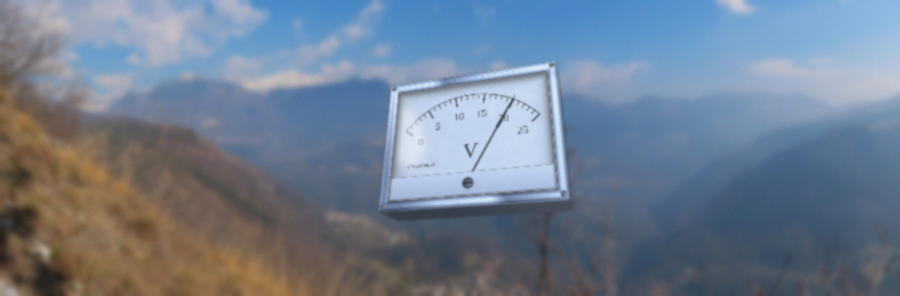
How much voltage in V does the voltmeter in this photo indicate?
20 V
